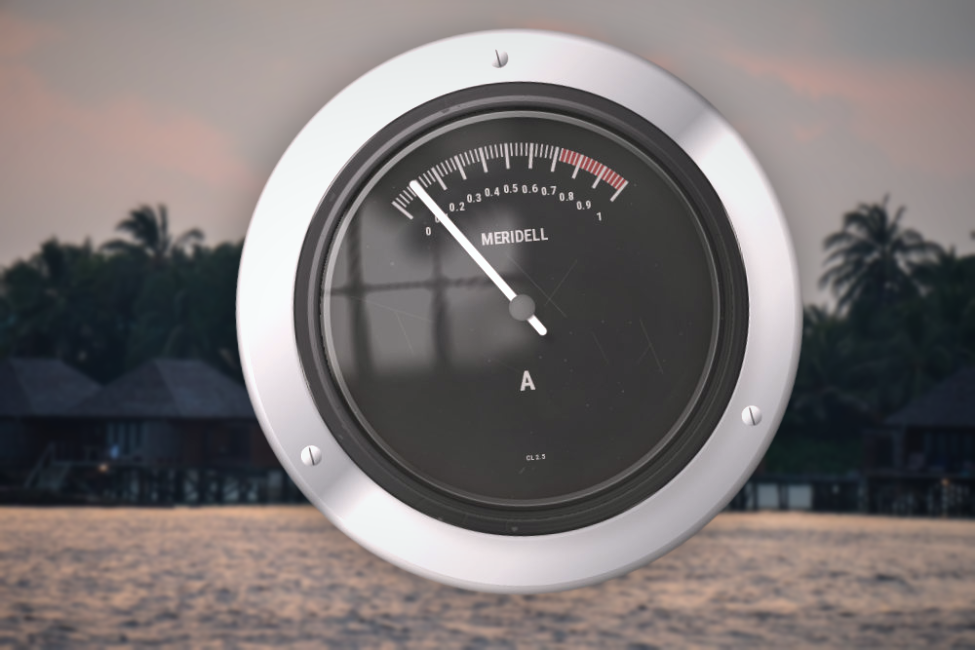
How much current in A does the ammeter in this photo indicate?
0.1 A
